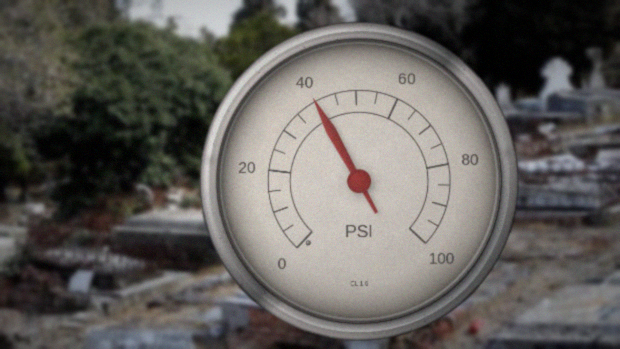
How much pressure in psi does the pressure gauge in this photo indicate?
40 psi
